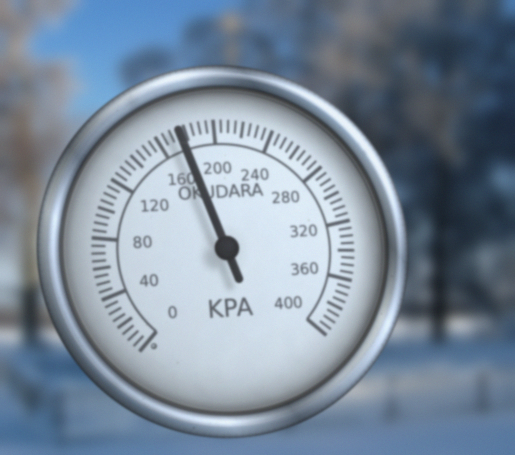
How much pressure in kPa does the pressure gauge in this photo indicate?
175 kPa
